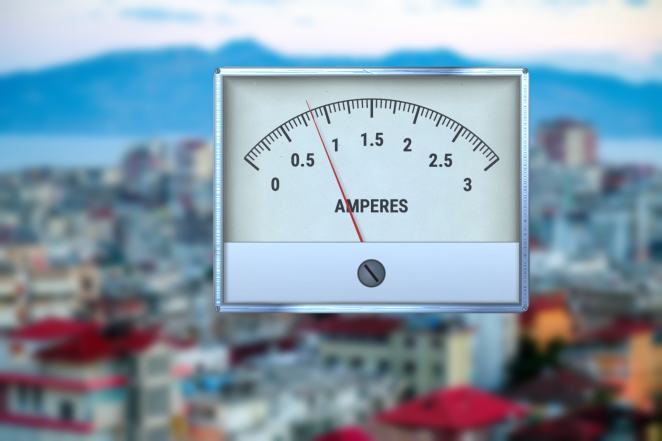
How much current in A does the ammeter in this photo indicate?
0.85 A
